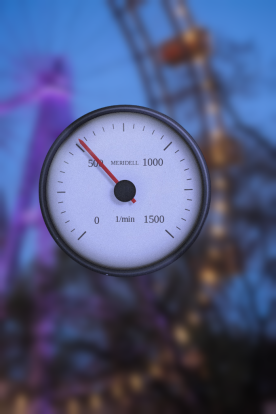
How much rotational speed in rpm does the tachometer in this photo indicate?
525 rpm
